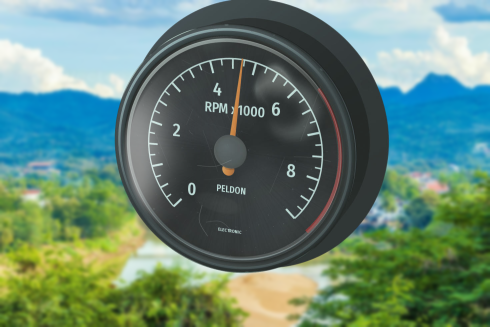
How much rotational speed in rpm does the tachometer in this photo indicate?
4750 rpm
